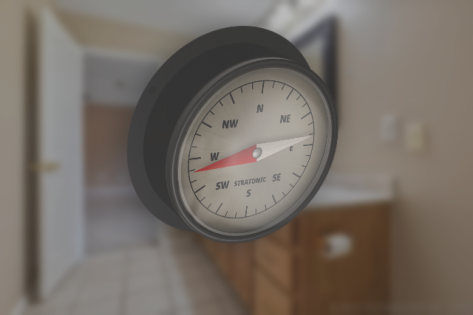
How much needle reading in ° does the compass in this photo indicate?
260 °
